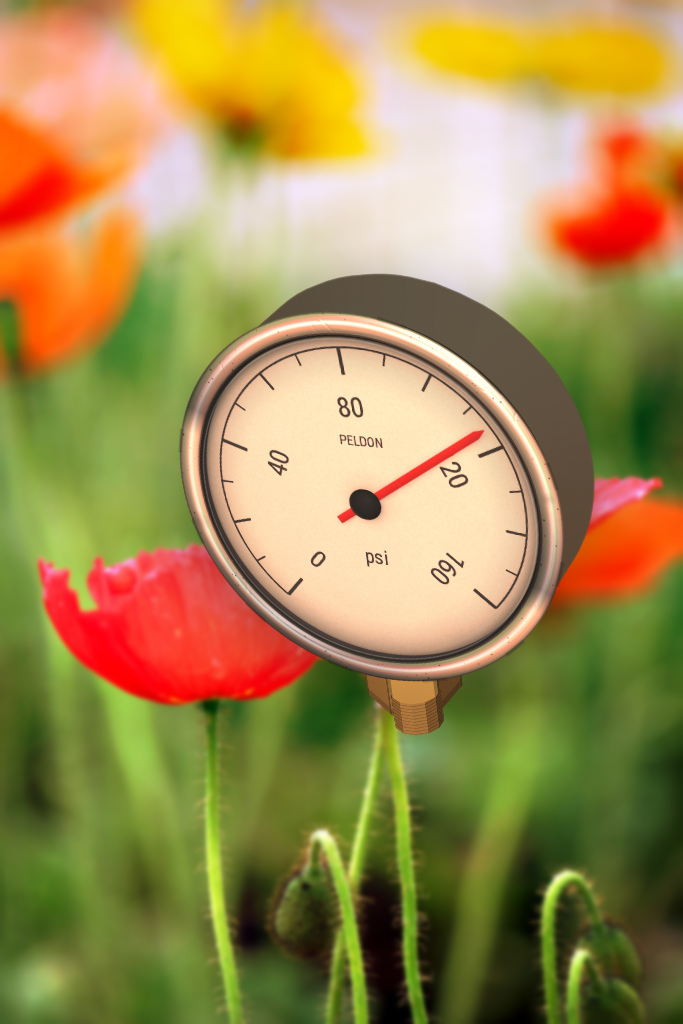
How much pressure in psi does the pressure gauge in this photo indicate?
115 psi
